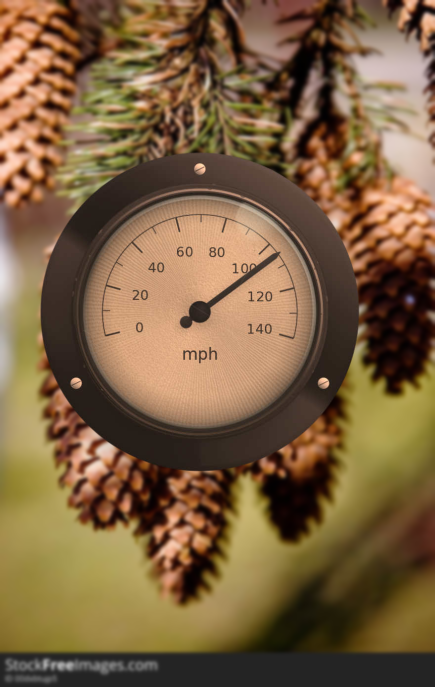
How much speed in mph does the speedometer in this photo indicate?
105 mph
